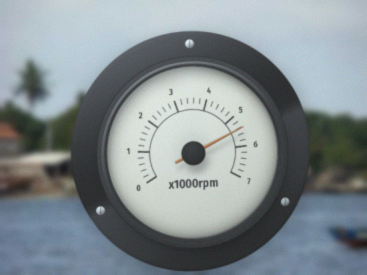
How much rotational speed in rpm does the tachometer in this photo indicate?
5400 rpm
